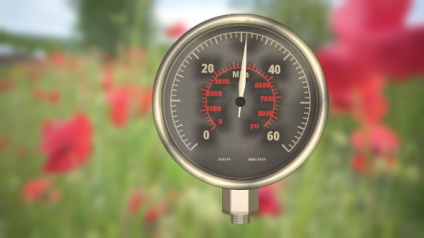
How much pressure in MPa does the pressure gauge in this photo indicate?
31 MPa
